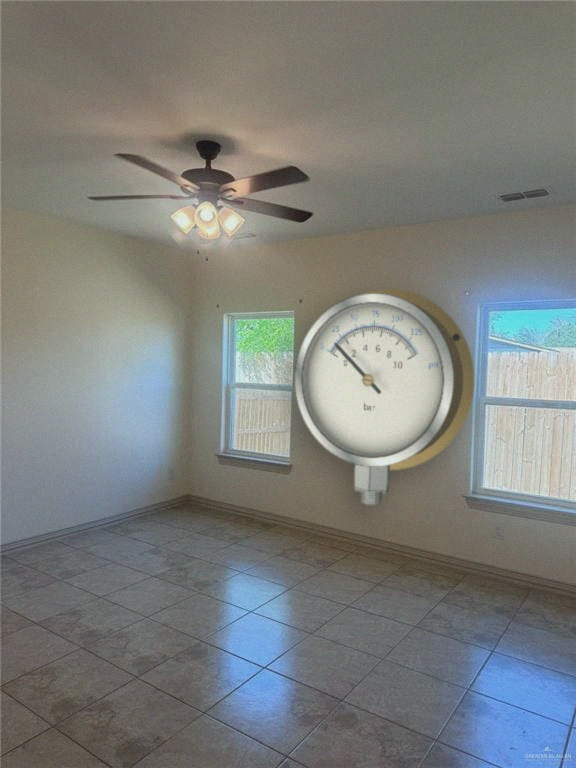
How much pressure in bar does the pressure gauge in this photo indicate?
1 bar
